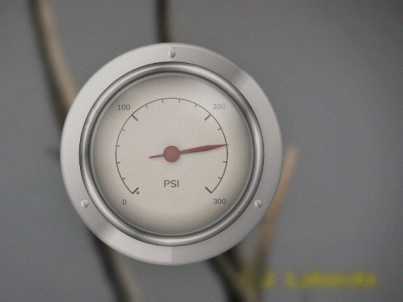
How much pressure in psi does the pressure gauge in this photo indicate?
240 psi
